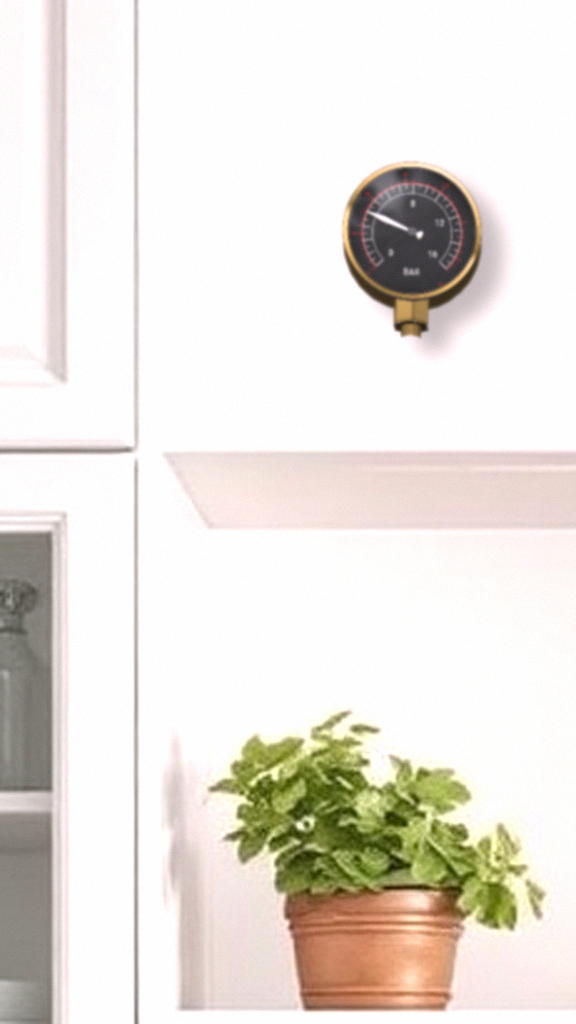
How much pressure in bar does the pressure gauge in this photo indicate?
4 bar
